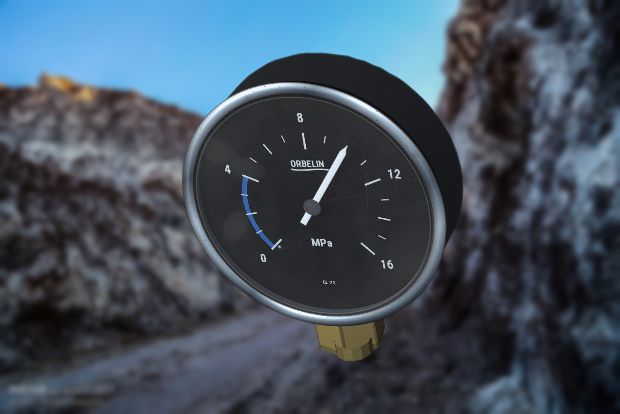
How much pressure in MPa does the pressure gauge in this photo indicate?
10 MPa
